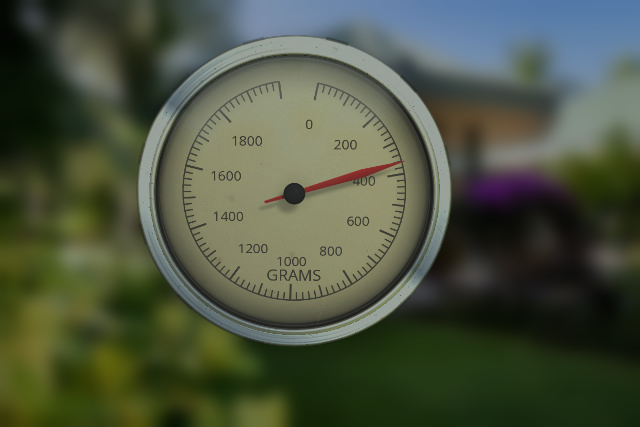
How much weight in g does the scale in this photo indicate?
360 g
